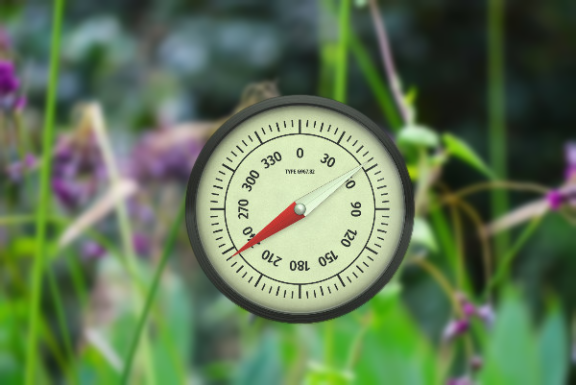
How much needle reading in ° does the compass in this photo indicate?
235 °
